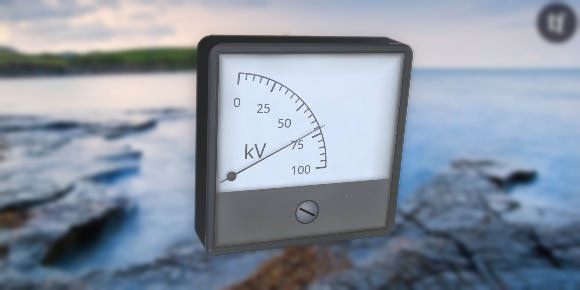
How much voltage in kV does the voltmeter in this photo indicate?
70 kV
